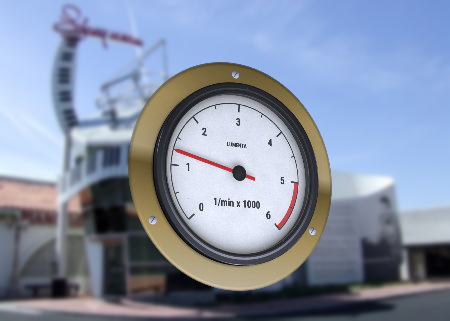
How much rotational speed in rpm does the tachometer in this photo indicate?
1250 rpm
